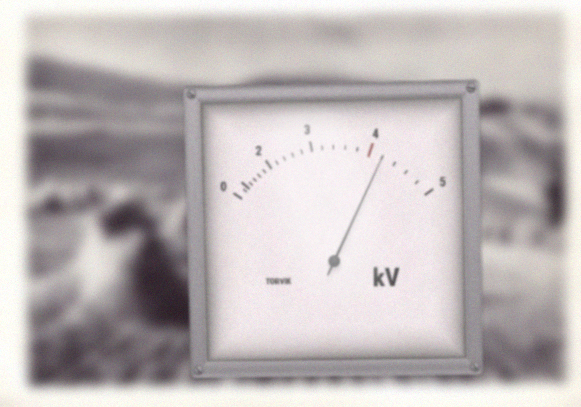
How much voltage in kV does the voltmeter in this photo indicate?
4.2 kV
